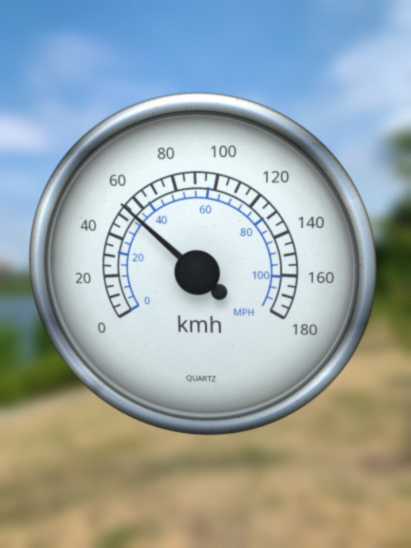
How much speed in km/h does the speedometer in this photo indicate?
55 km/h
